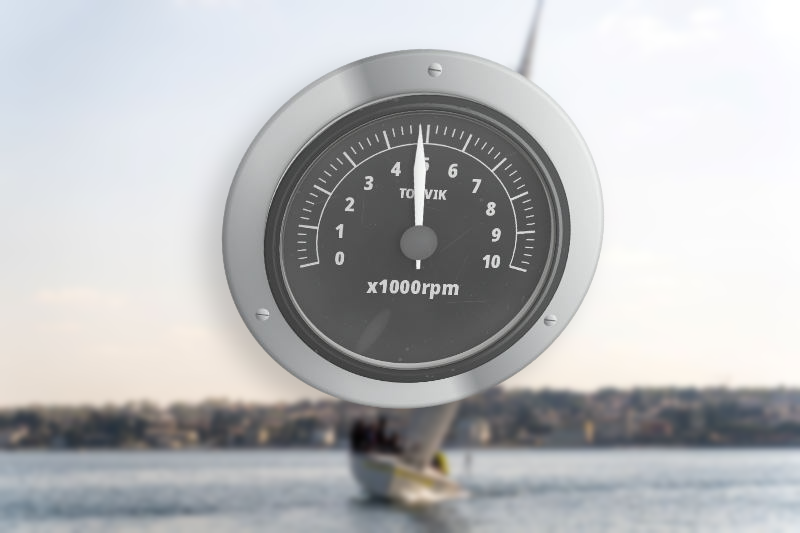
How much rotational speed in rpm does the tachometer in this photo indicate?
4800 rpm
